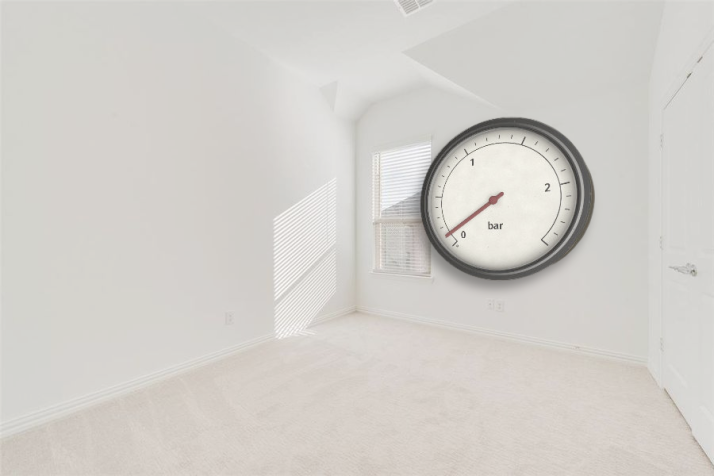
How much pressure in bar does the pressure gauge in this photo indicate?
0.1 bar
